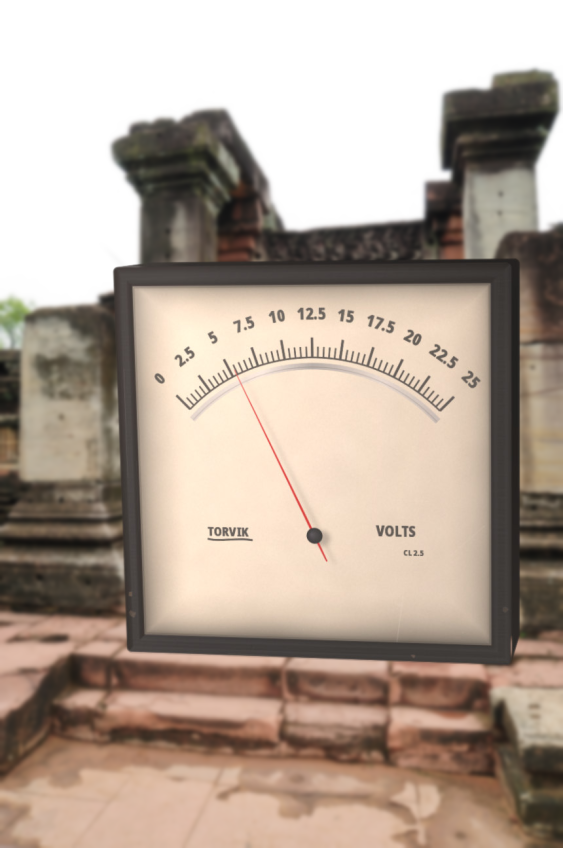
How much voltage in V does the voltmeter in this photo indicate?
5.5 V
